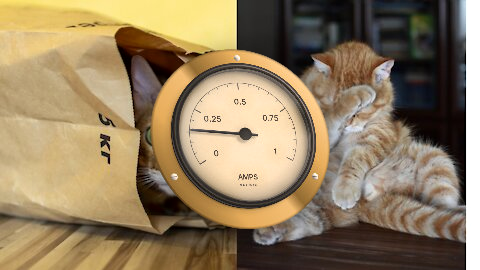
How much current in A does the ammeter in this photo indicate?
0.15 A
